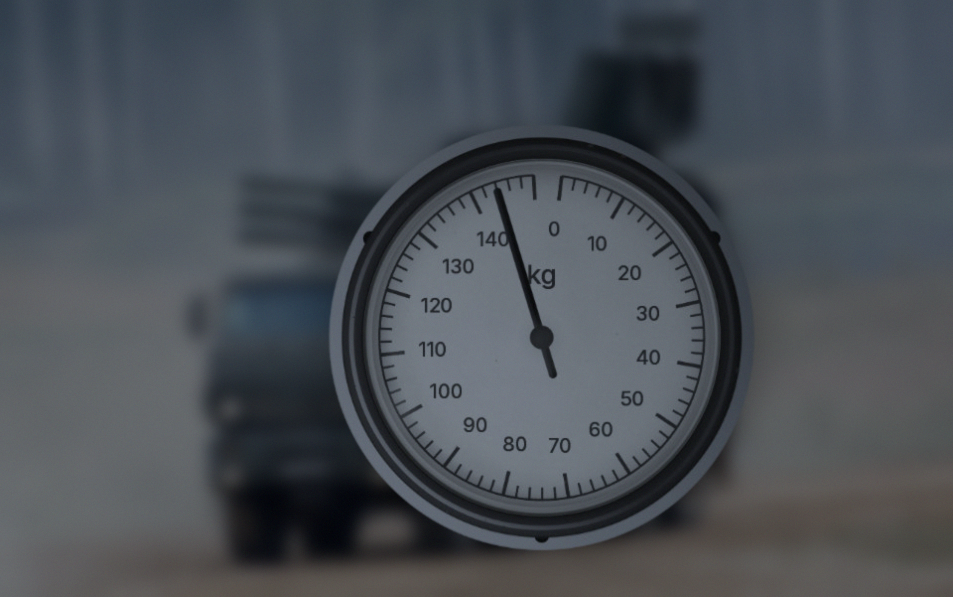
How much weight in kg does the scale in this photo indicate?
144 kg
